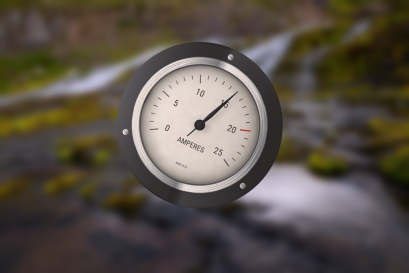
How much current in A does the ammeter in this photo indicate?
15 A
